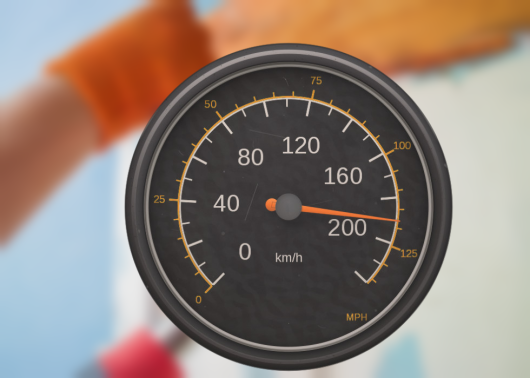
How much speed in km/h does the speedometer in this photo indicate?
190 km/h
